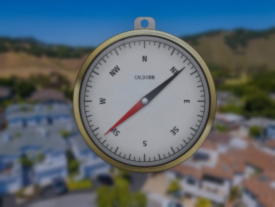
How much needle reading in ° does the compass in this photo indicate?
230 °
